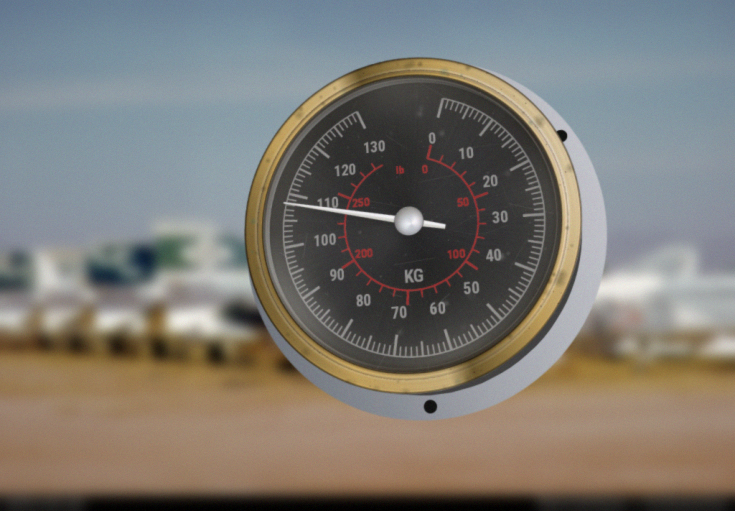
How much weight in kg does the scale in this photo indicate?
108 kg
